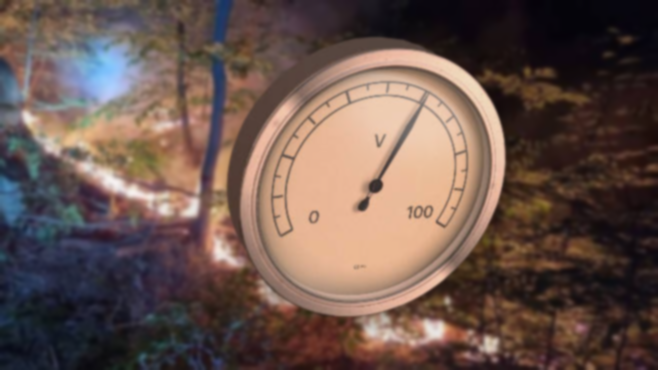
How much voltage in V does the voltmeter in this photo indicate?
60 V
